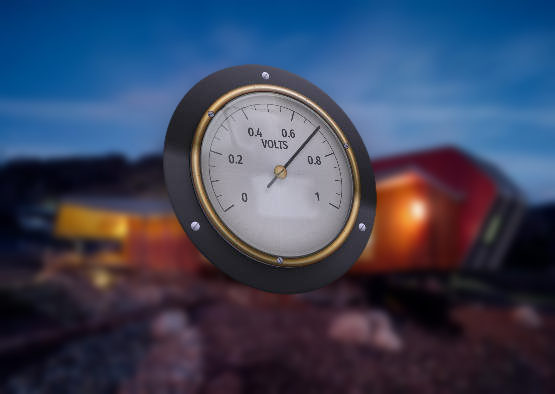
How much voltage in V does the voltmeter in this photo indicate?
0.7 V
